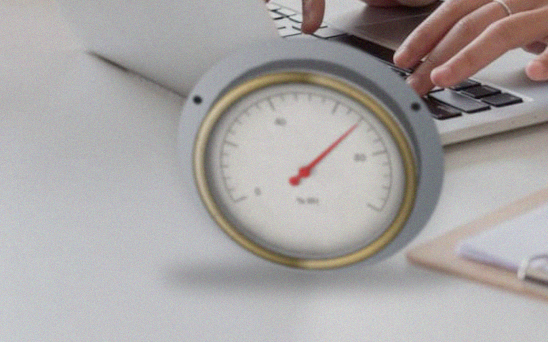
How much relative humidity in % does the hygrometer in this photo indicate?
68 %
